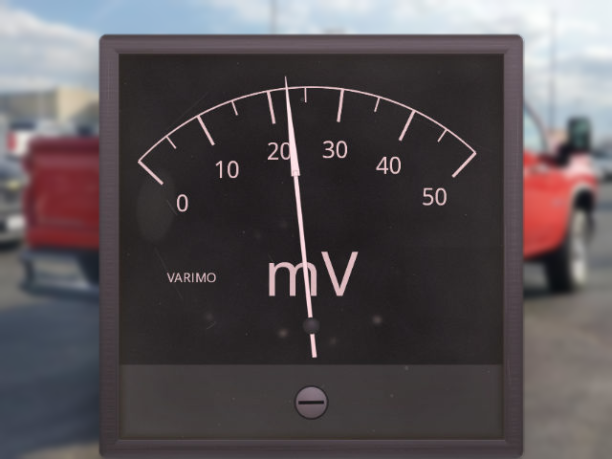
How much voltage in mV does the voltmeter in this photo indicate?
22.5 mV
